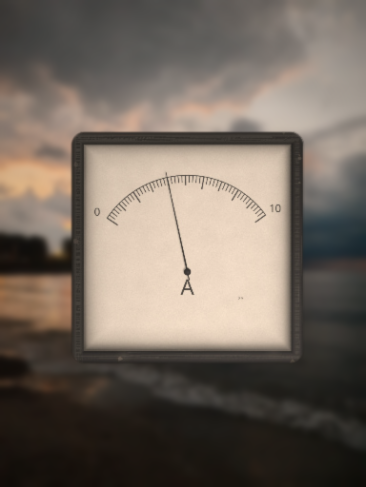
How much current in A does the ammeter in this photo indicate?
4 A
